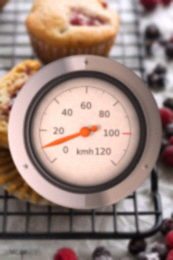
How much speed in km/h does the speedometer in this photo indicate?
10 km/h
